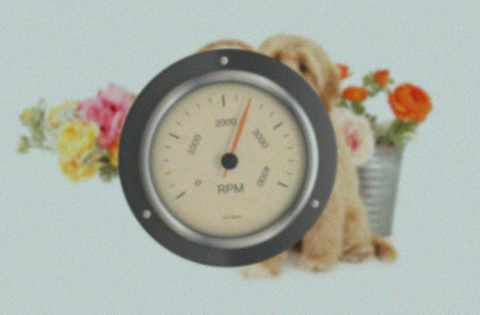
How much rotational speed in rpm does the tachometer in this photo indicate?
2400 rpm
